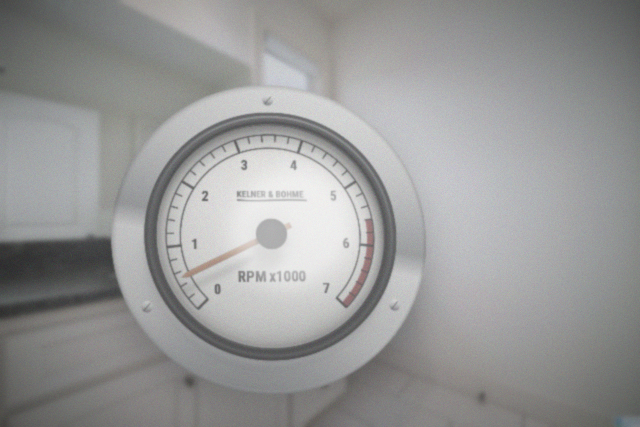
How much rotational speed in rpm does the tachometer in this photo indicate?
500 rpm
